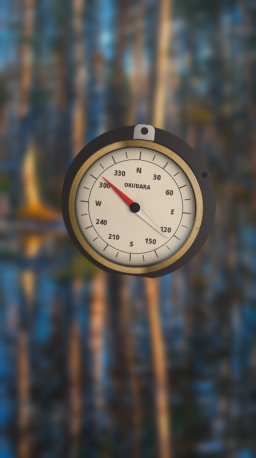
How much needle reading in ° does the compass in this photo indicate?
307.5 °
